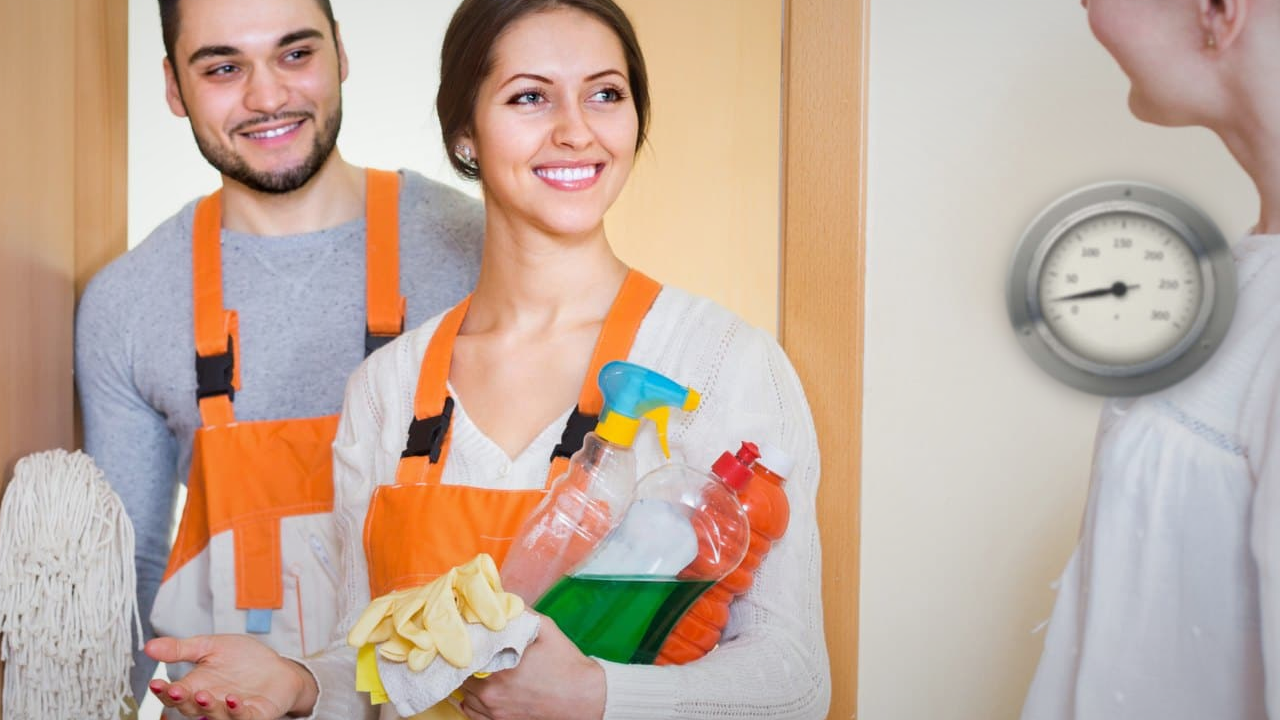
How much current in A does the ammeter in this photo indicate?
20 A
